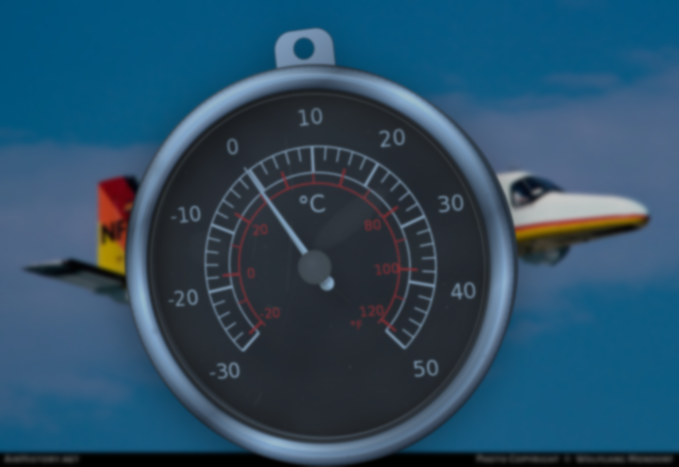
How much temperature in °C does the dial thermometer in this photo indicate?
0 °C
